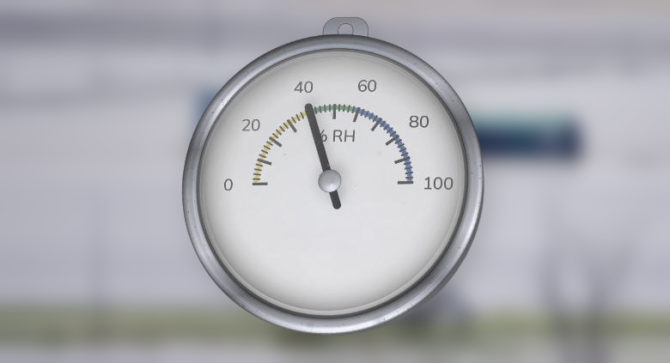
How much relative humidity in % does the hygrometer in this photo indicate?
40 %
